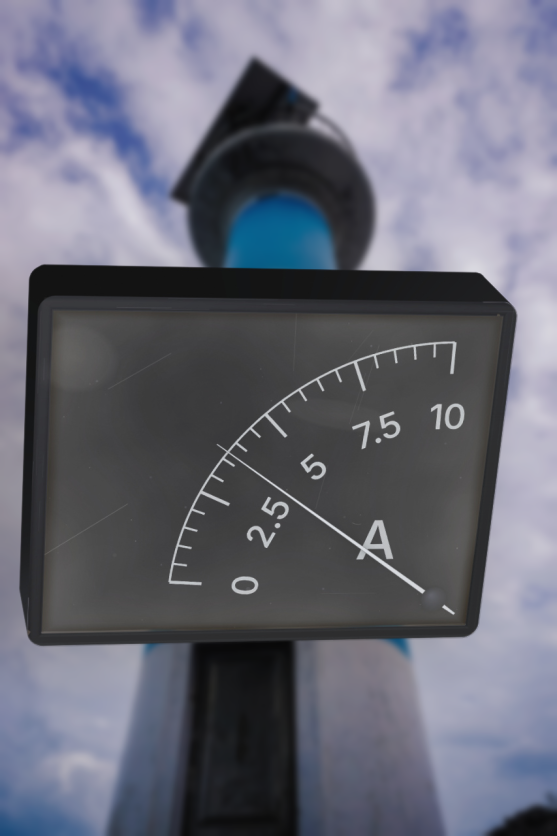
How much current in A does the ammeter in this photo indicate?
3.75 A
